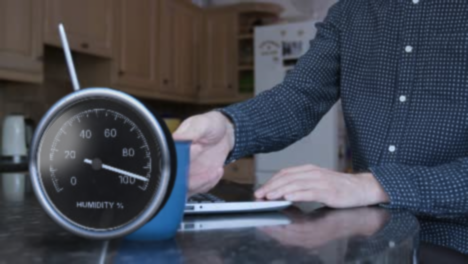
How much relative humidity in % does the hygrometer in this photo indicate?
95 %
